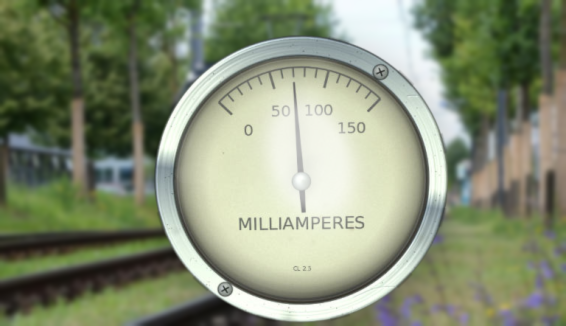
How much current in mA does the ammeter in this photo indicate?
70 mA
